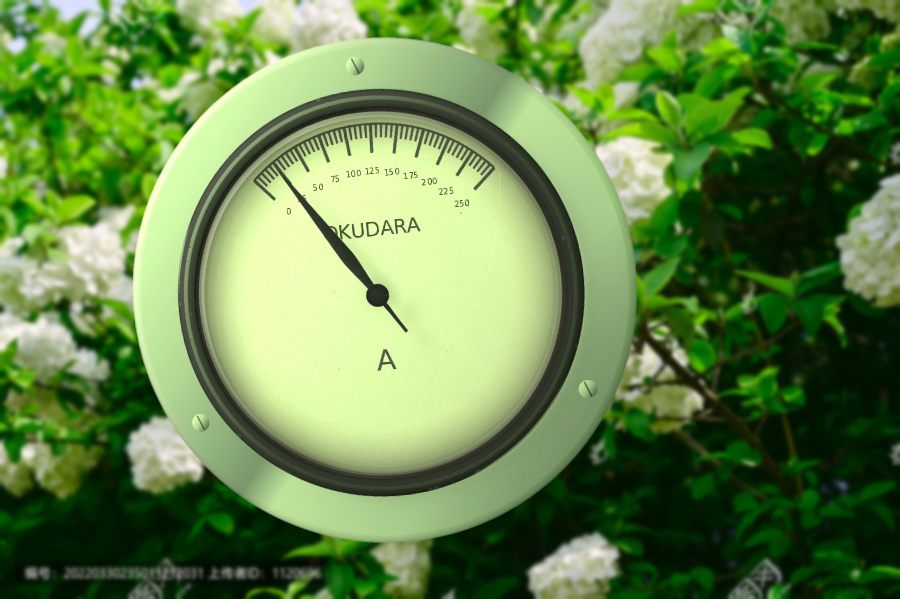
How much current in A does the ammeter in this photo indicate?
25 A
